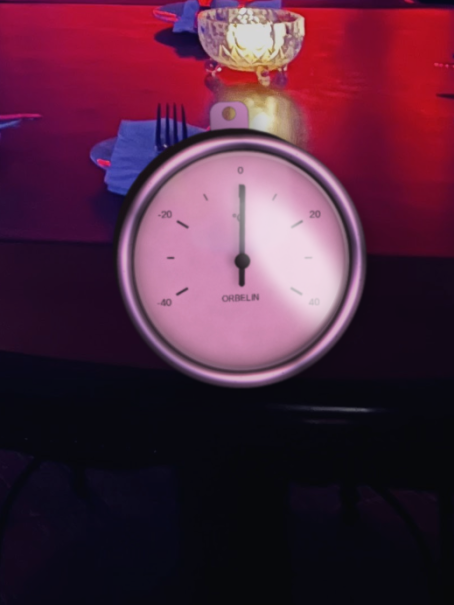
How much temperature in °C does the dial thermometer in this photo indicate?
0 °C
